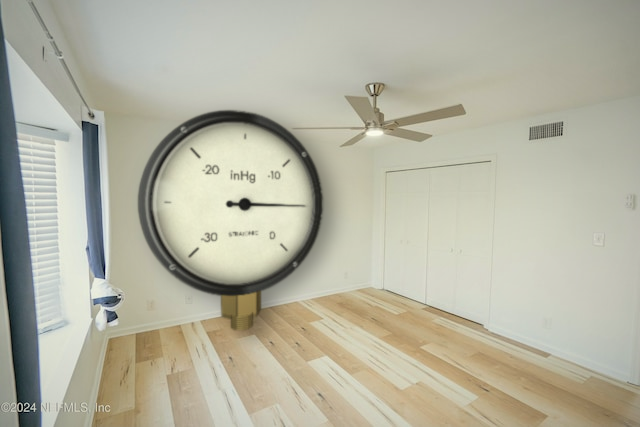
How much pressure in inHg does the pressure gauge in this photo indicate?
-5 inHg
